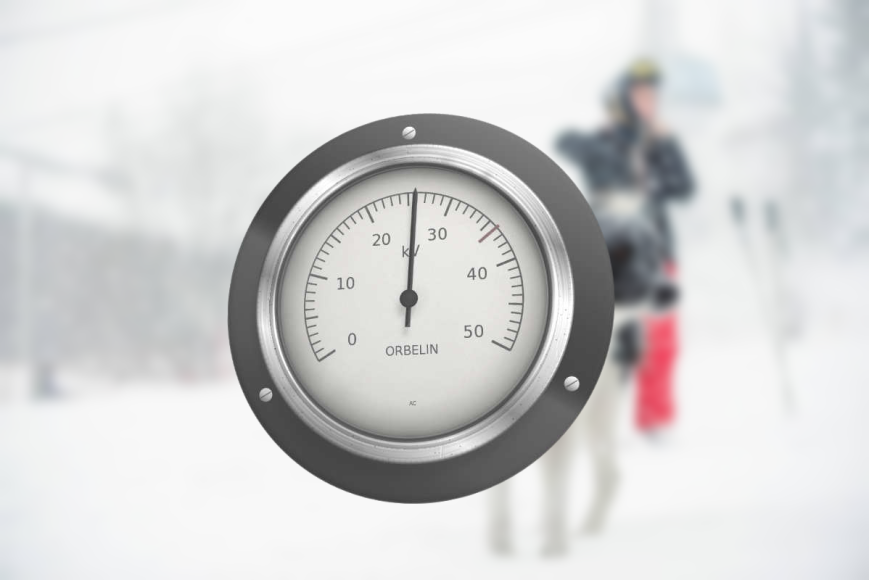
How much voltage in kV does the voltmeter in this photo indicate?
26 kV
